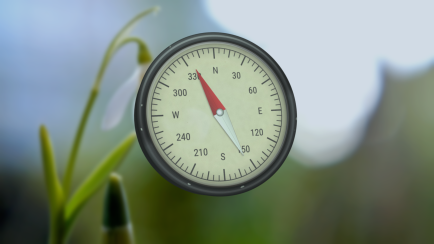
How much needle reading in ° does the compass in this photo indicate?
335 °
